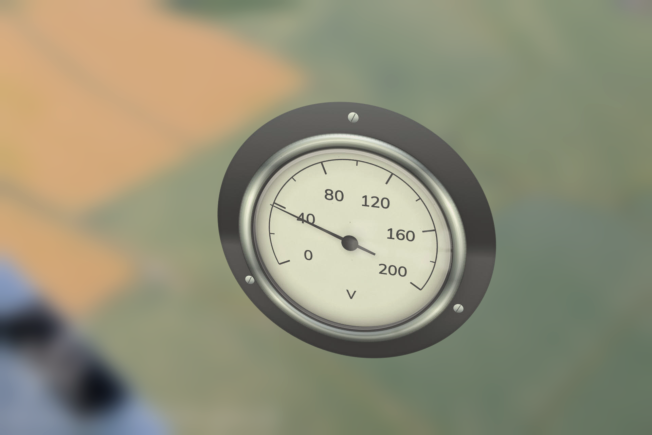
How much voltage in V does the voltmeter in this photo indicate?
40 V
